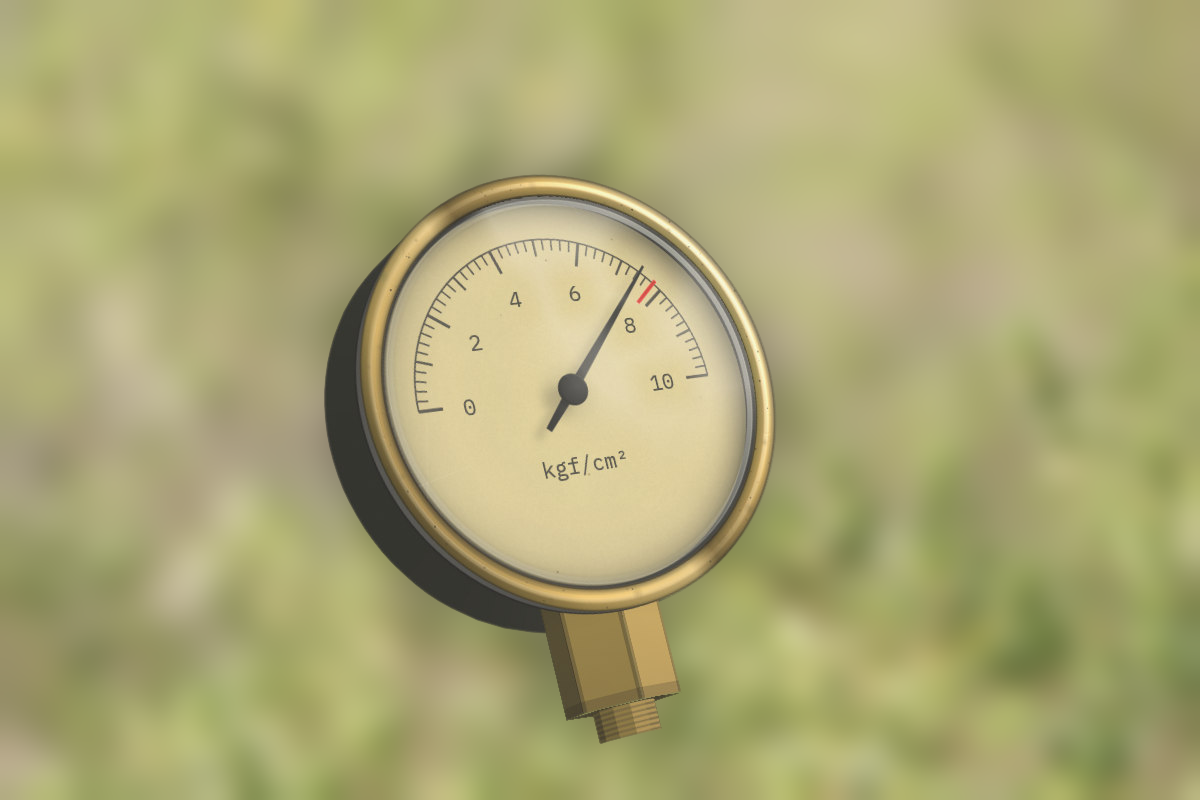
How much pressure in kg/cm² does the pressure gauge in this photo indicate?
7.4 kg/cm²
